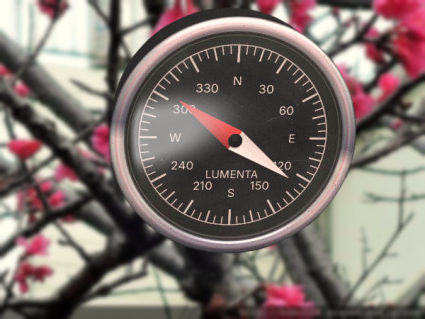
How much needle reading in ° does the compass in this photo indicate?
305 °
